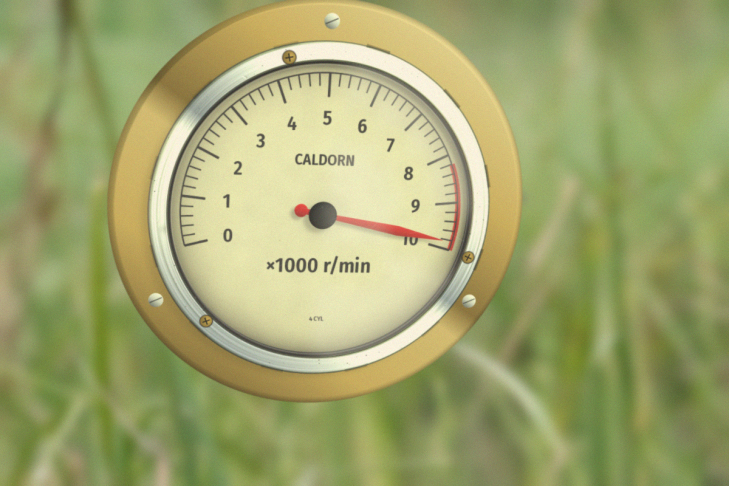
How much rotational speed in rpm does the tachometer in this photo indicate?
9800 rpm
